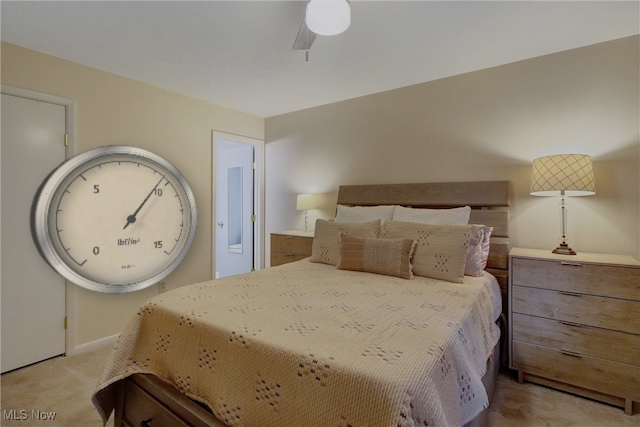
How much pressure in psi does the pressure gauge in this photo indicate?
9.5 psi
